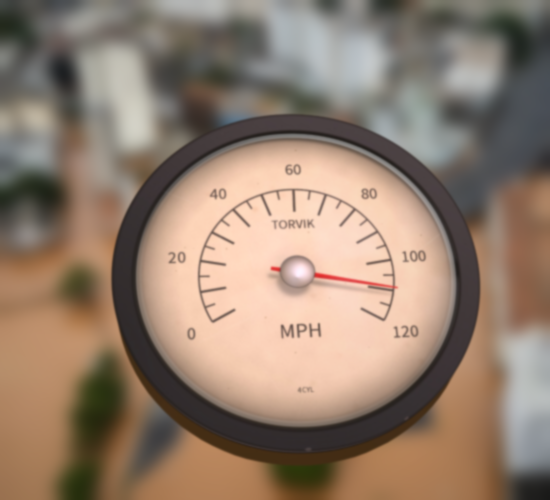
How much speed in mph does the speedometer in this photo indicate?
110 mph
